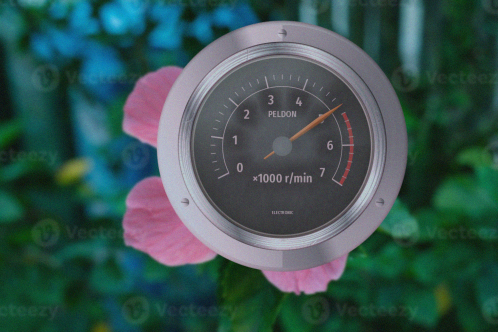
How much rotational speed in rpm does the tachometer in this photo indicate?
5000 rpm
